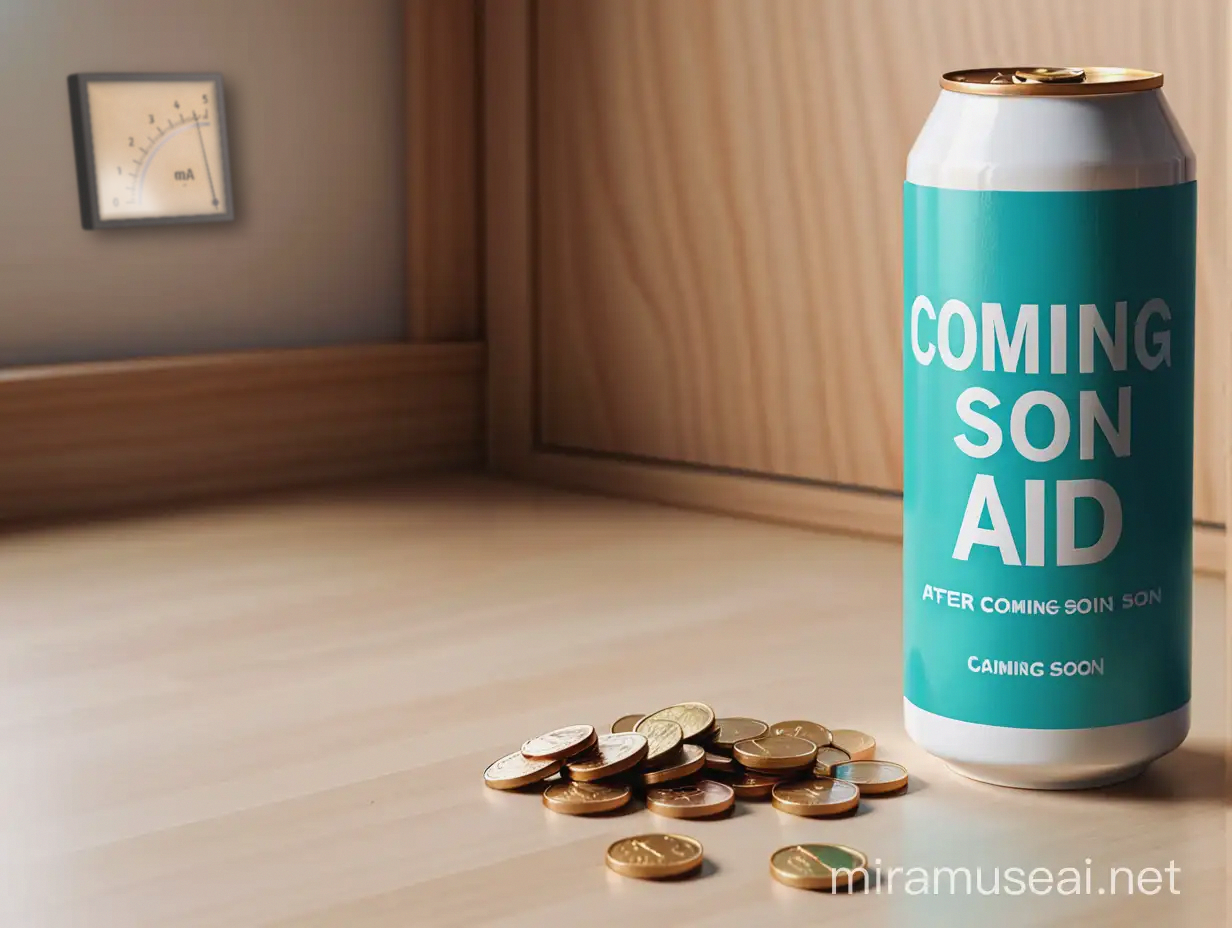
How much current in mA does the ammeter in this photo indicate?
4.5 mA
